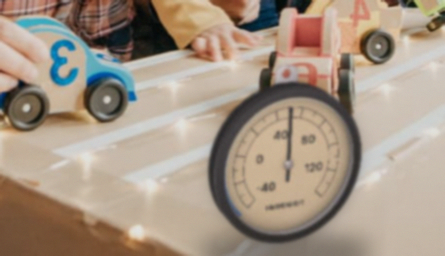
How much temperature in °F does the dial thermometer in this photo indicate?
50 °F
